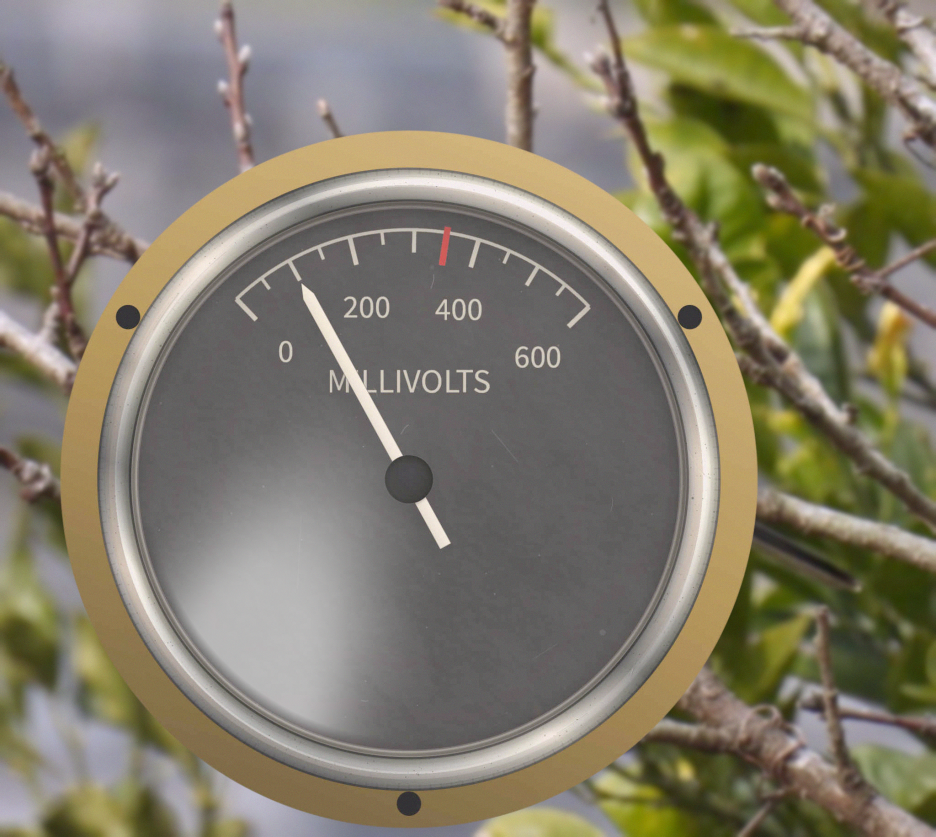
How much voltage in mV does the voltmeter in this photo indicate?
100 mV
